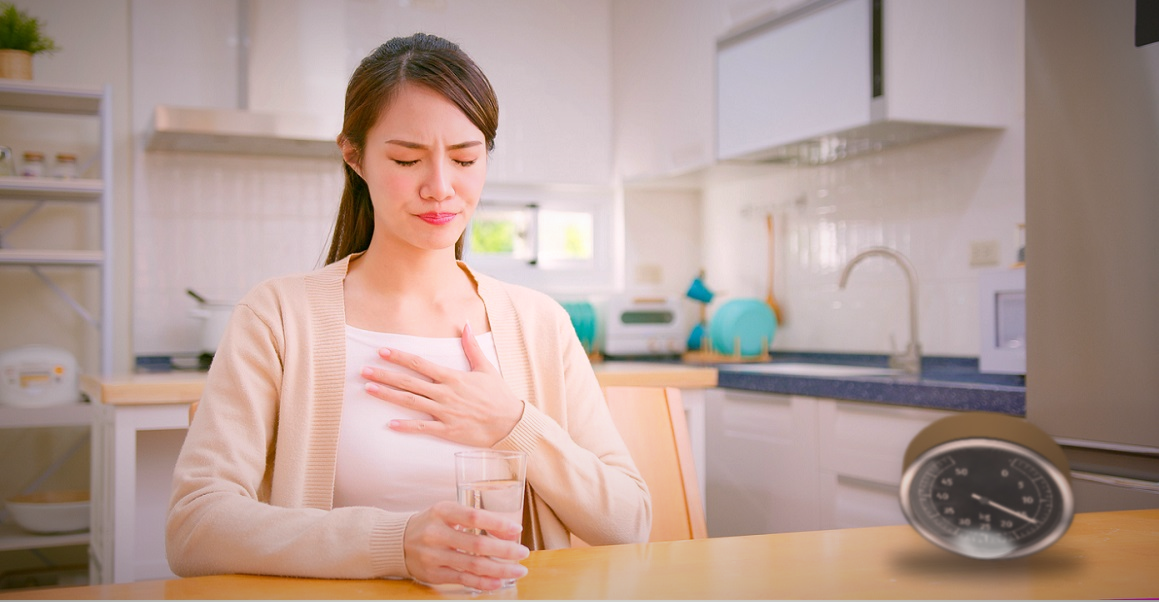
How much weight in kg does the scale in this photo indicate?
15 kg
